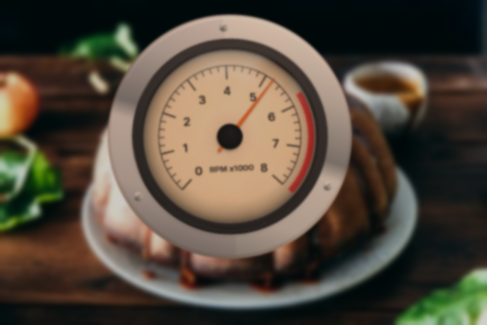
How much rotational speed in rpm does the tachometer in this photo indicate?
5200 rpm
